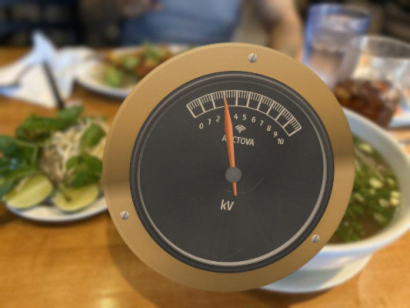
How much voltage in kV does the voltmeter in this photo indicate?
3 kV
